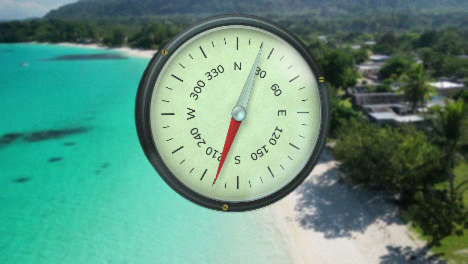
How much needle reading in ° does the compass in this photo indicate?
200 °
